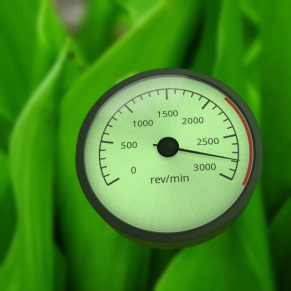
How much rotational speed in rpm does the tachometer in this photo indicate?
2800 rpm
